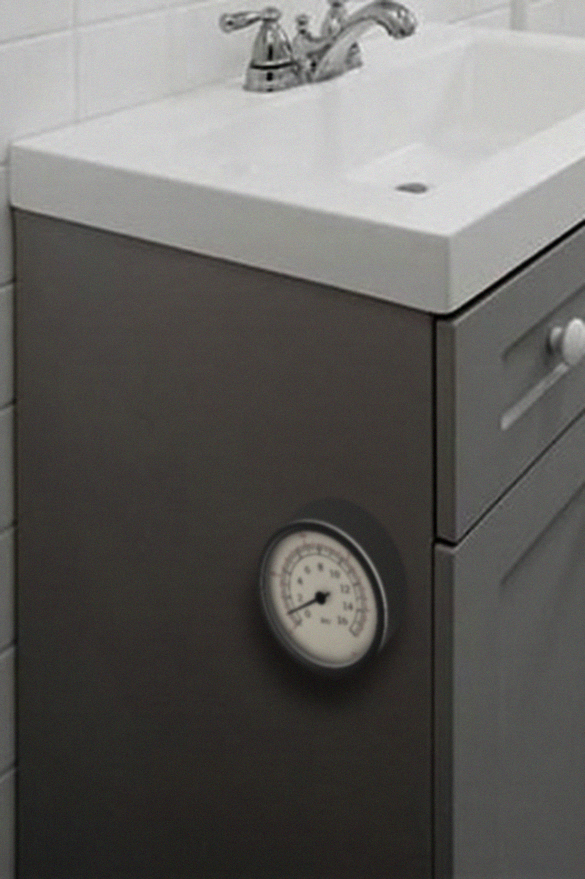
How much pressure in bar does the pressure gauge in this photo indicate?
1 bar
